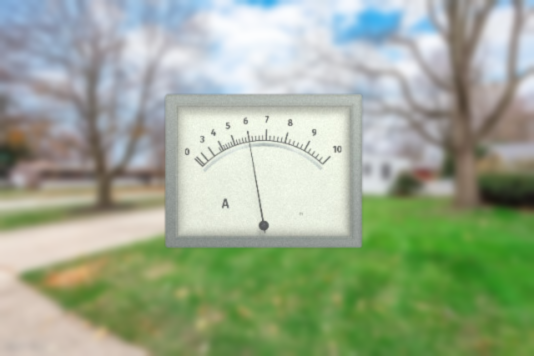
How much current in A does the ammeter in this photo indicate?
6 A
